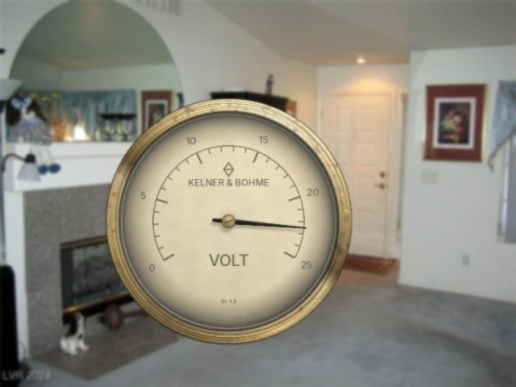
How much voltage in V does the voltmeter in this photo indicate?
22.5 V
